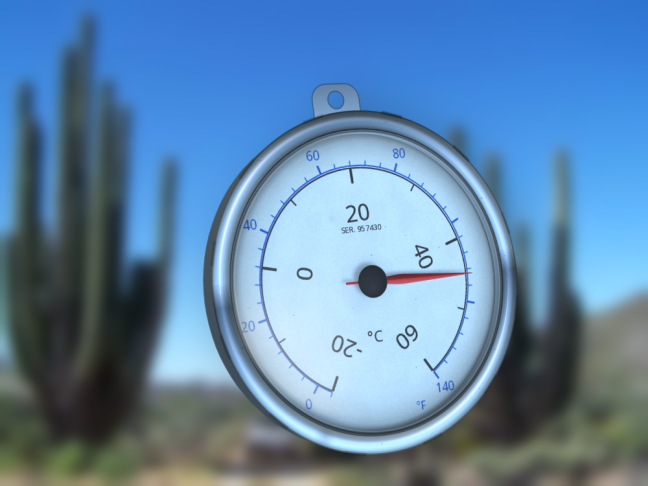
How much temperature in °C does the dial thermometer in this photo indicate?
45 °C
